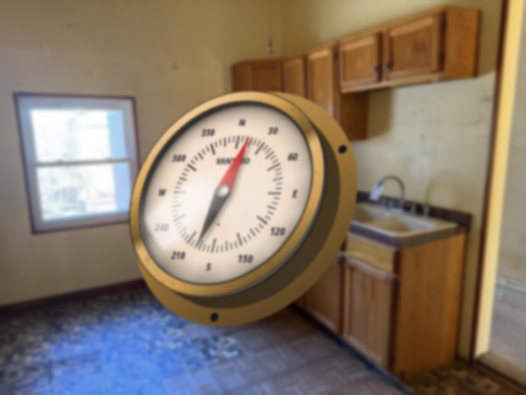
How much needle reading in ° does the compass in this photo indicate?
15 °
